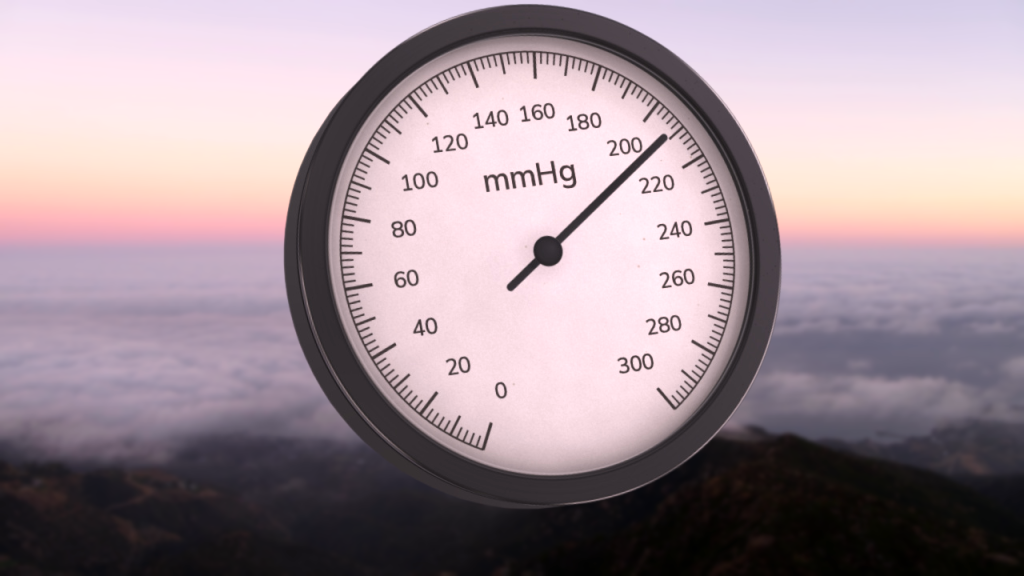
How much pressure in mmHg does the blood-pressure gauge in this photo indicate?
208 mmHg
